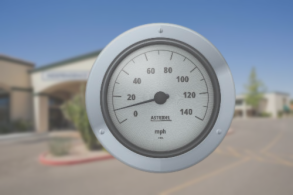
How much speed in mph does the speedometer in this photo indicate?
10 mph
